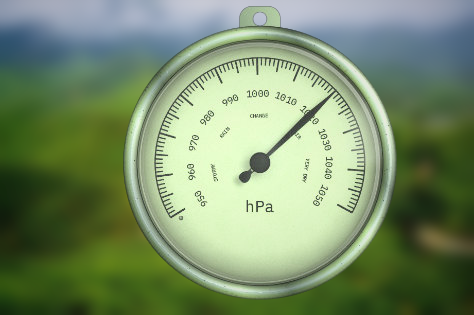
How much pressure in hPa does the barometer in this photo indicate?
1020 hPa
